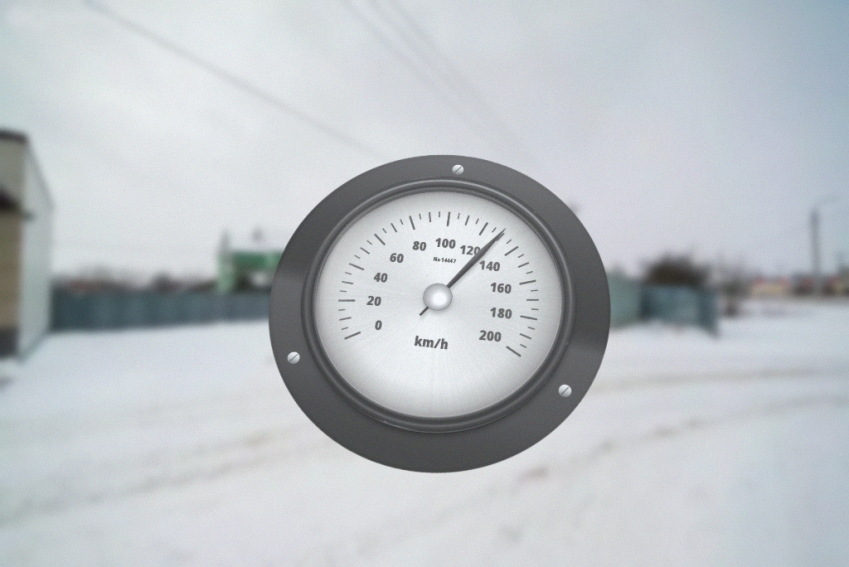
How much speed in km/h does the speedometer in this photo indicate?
130 km/h
